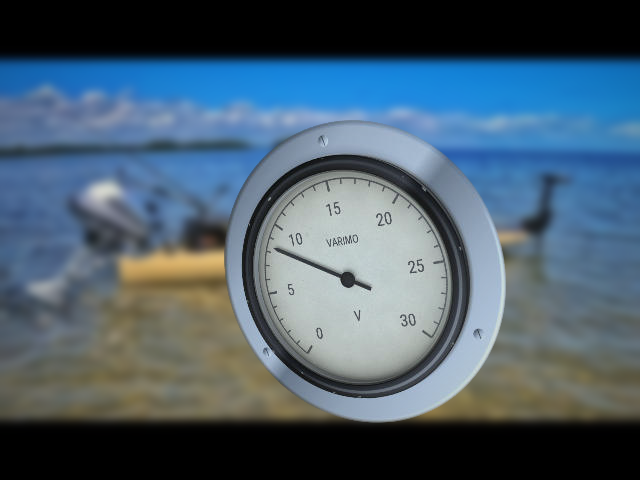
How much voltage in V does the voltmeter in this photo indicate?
8.5 V
